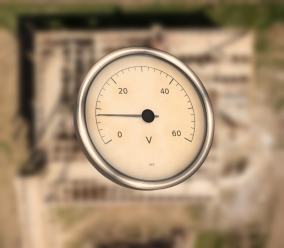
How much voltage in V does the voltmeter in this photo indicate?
8 V
